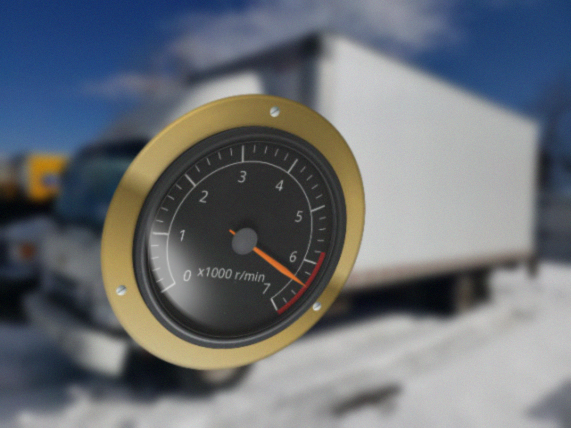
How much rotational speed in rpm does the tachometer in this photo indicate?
6400 rpm
